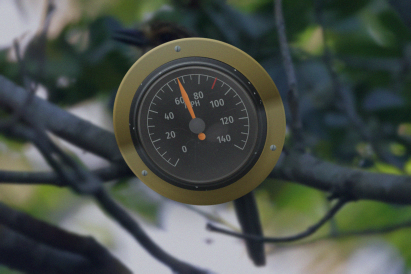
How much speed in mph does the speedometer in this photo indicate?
67.5 mph
